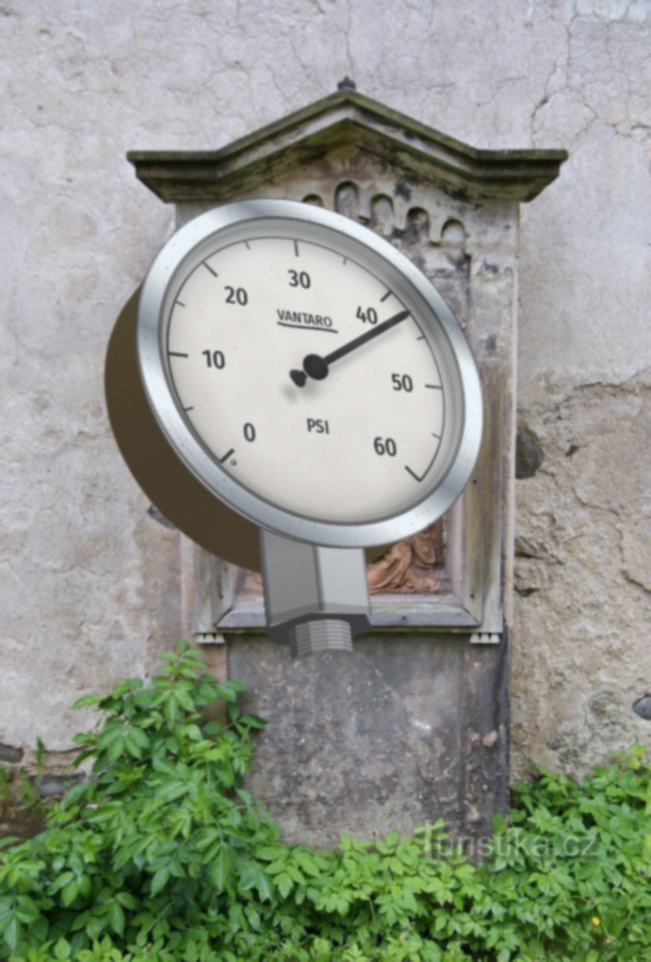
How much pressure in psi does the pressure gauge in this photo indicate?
42.5 psi
